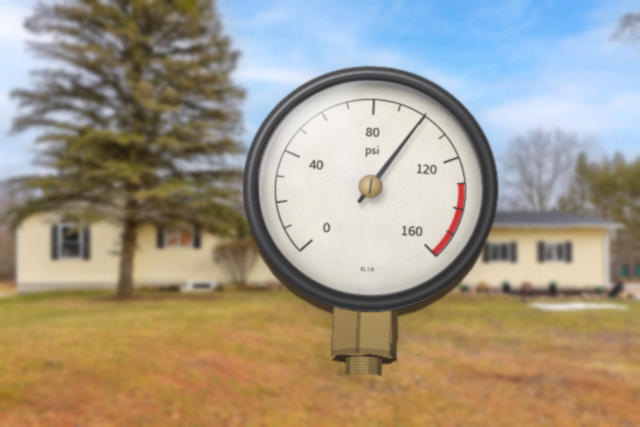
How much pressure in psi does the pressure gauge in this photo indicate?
100 psi
